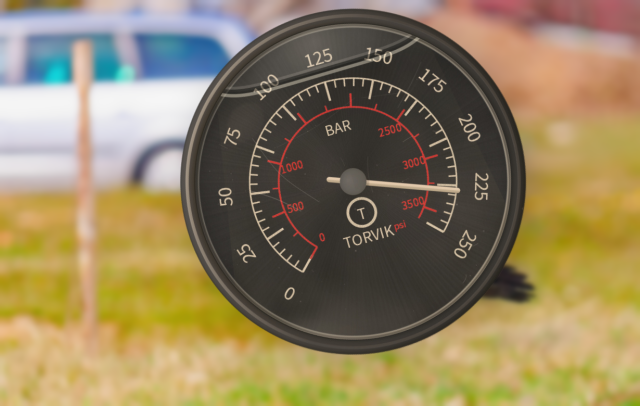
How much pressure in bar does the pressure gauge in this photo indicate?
227.5 bar
